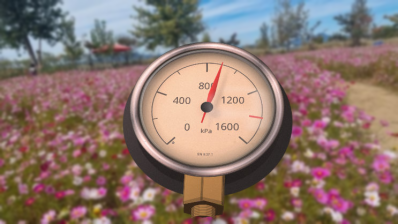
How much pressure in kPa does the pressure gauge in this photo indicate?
900 kPa
